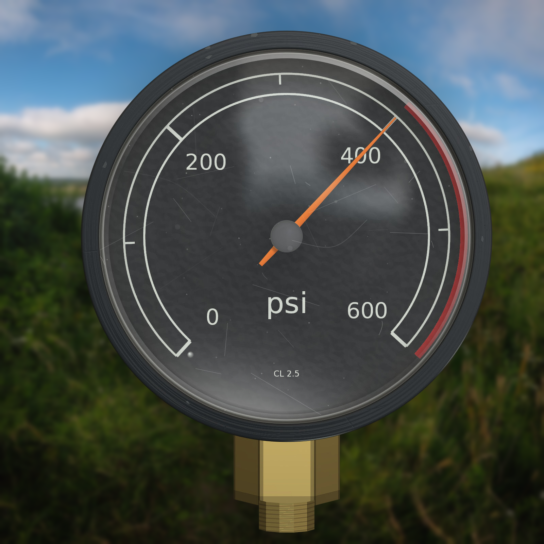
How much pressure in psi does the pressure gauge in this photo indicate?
400 psi
